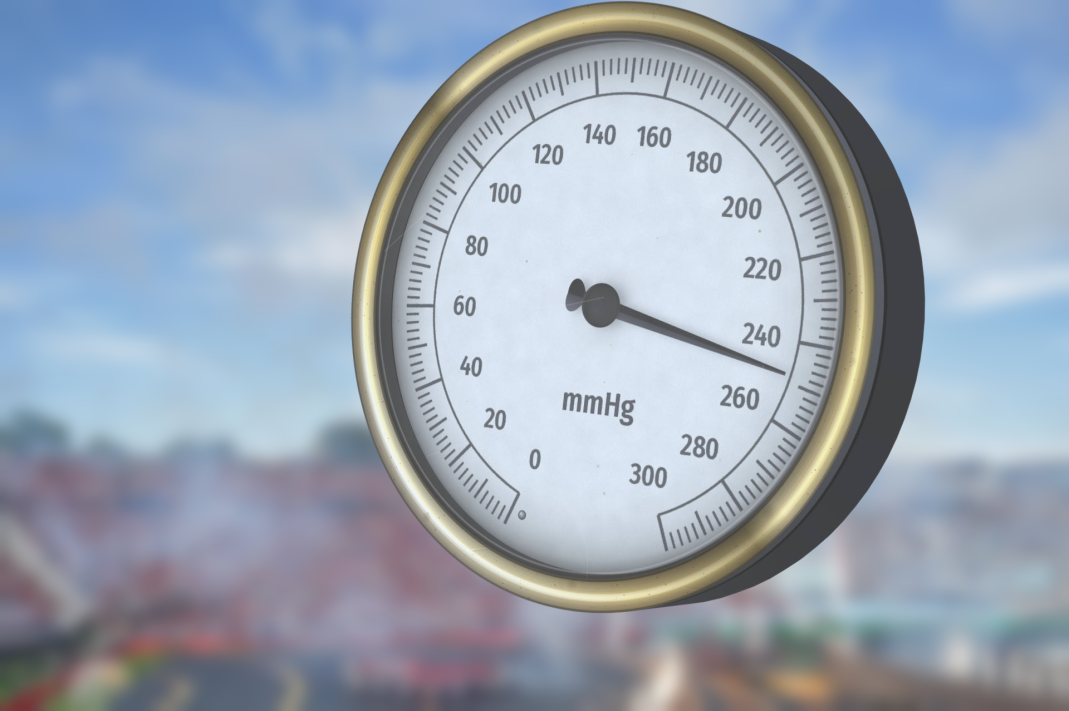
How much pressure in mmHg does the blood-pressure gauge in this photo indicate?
248 mmHg
